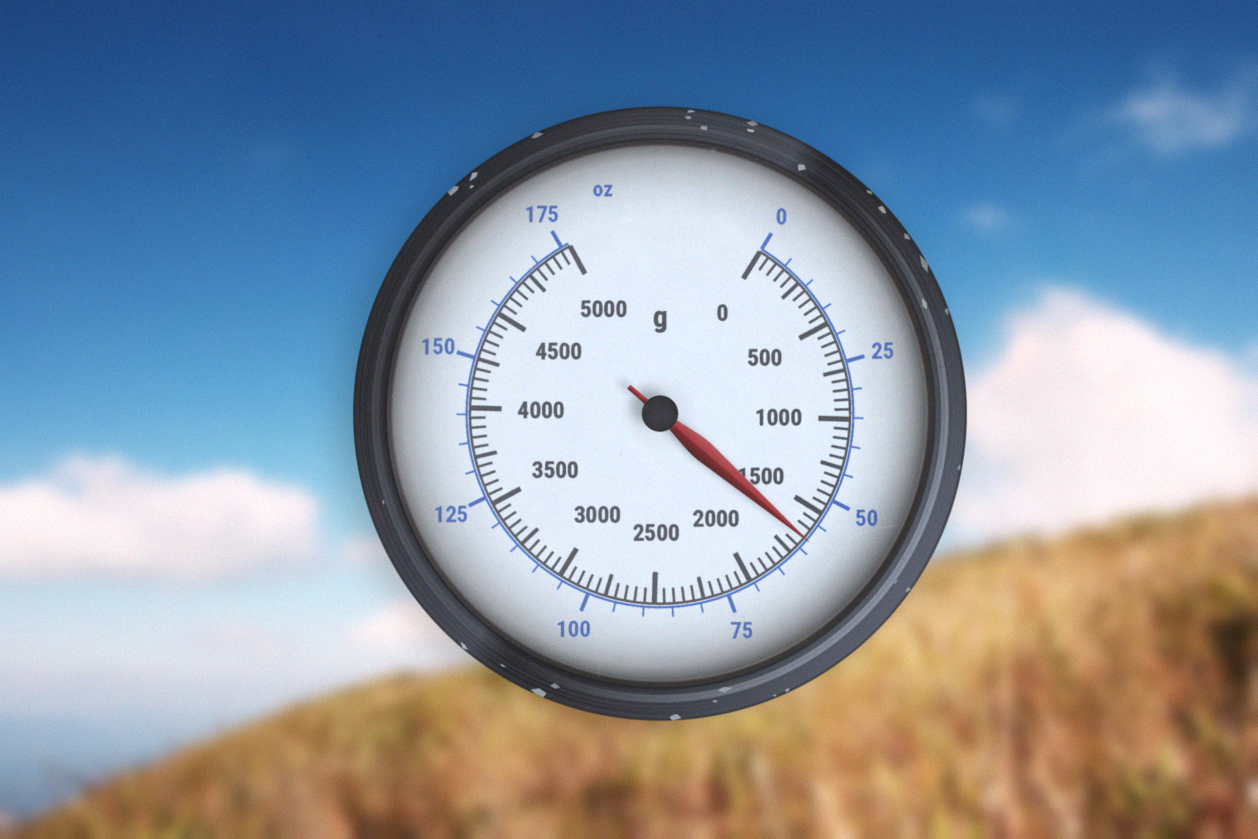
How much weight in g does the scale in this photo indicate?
1650 g
